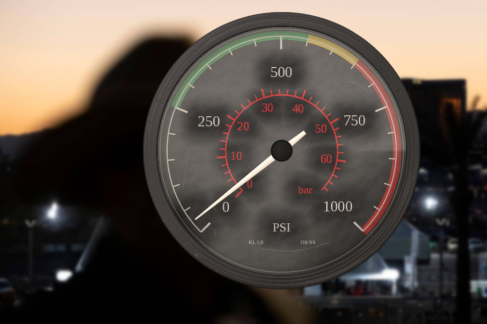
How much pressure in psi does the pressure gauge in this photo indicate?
25 psi
